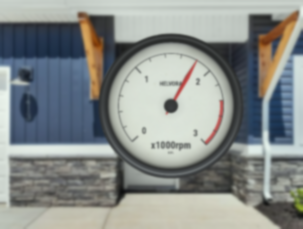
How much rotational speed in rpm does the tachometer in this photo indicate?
1800 rpm
